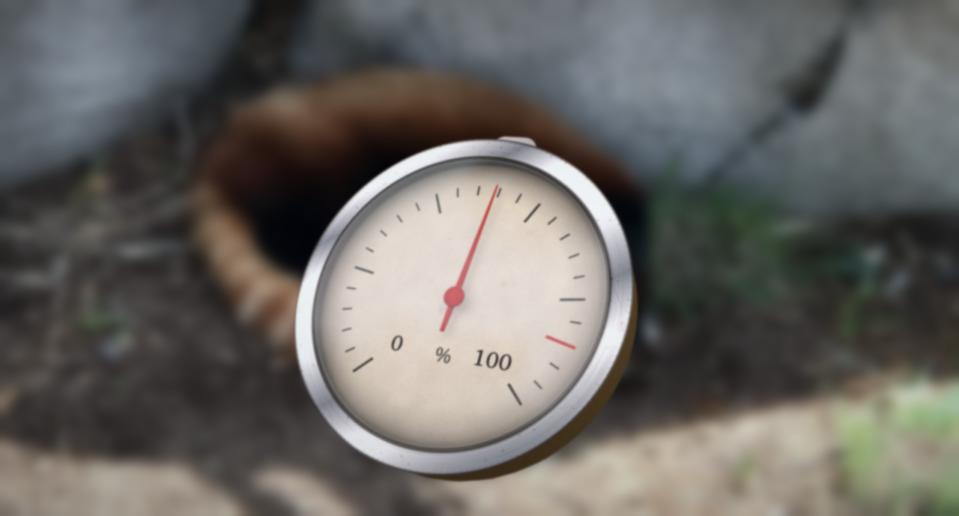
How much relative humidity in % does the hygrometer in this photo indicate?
52 %
